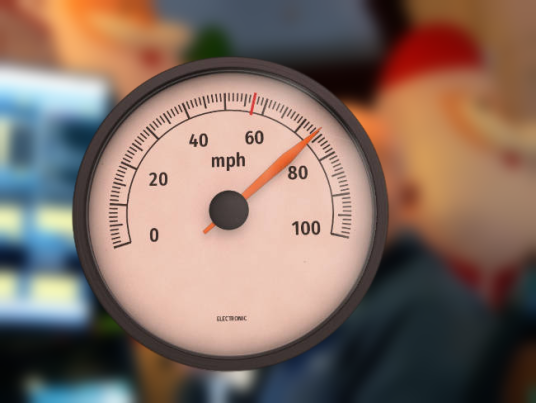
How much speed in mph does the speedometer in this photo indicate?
74 mph
